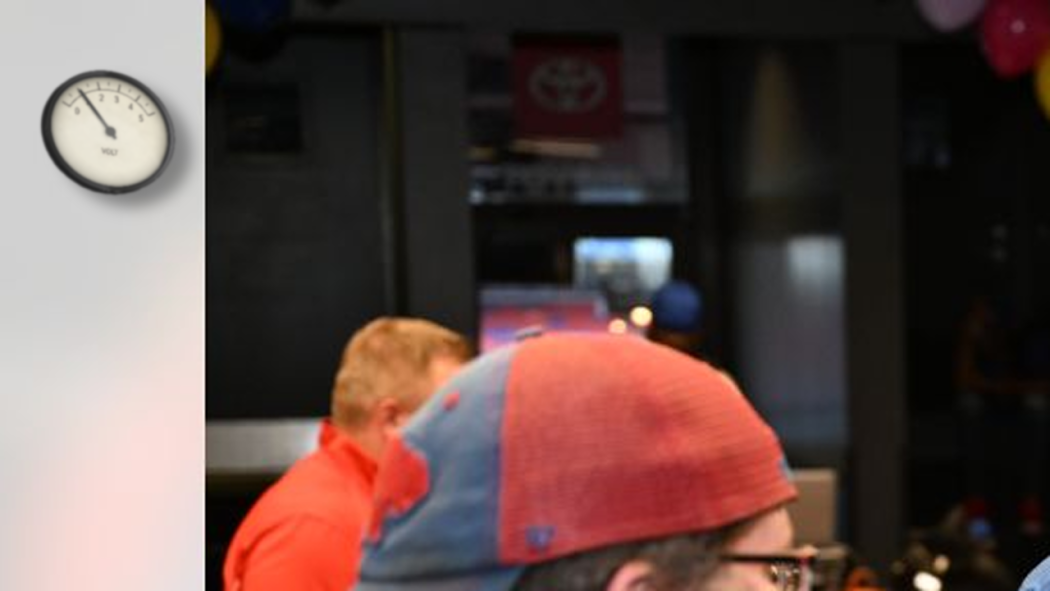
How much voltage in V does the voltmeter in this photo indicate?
1 V
